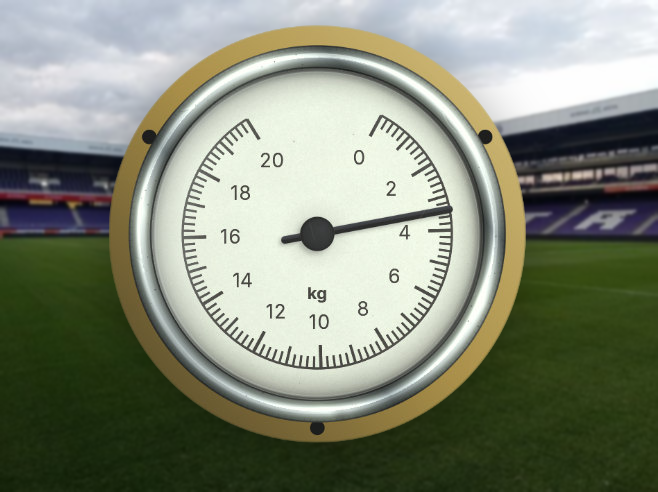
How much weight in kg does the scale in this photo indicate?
3.4 kg
